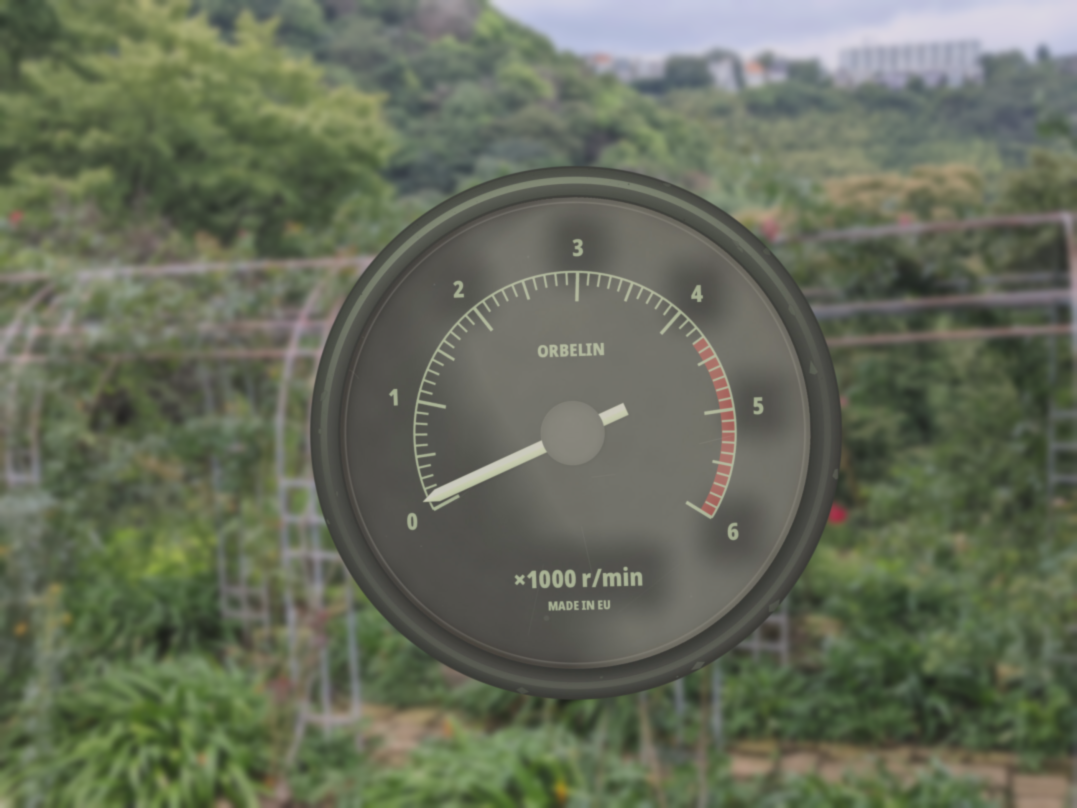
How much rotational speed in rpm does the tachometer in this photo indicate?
100 rpm
